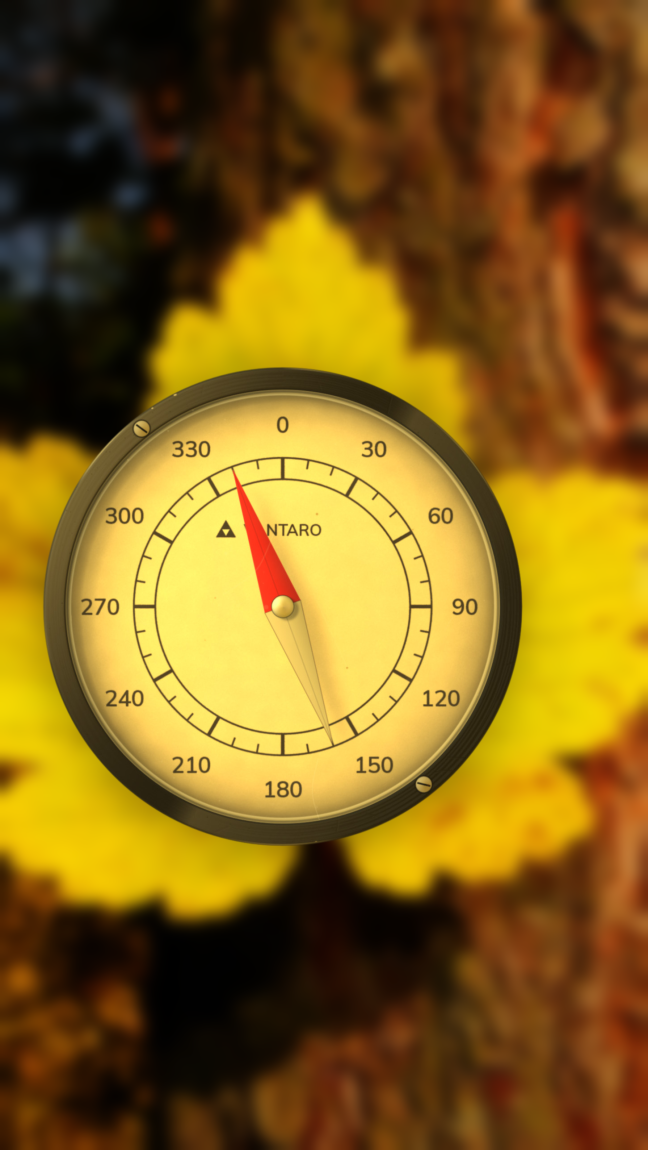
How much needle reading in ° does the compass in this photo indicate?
340 °
